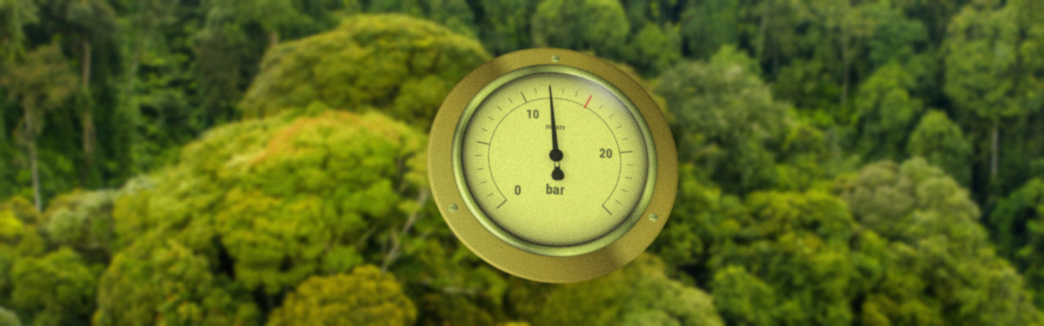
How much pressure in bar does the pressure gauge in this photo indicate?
12 bar
